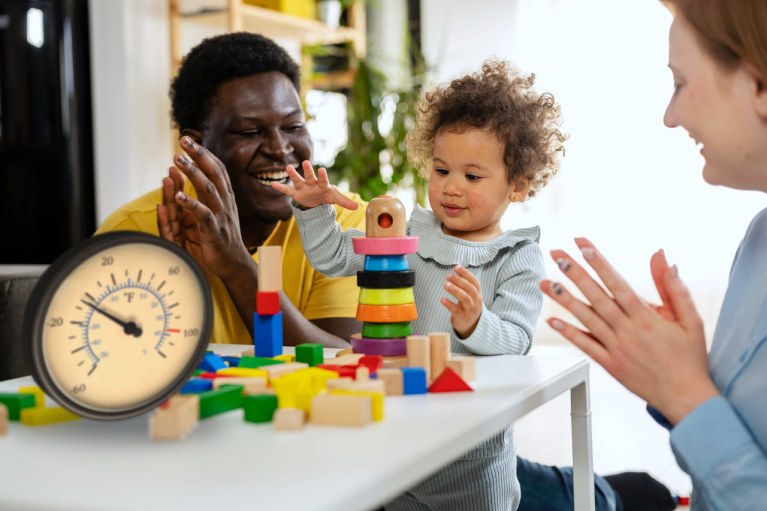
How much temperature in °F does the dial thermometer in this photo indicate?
-5 °F
